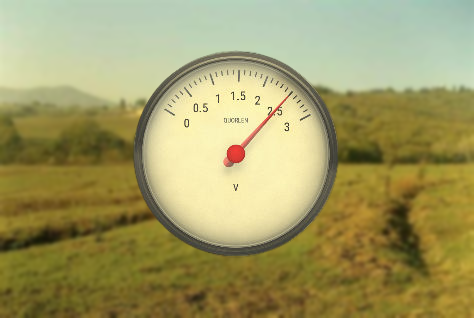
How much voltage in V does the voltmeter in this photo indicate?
2.5 V
